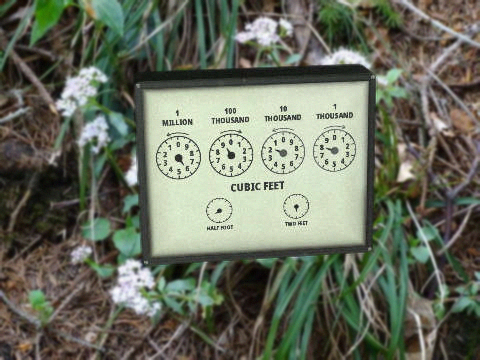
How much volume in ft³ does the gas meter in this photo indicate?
591800 ft³
